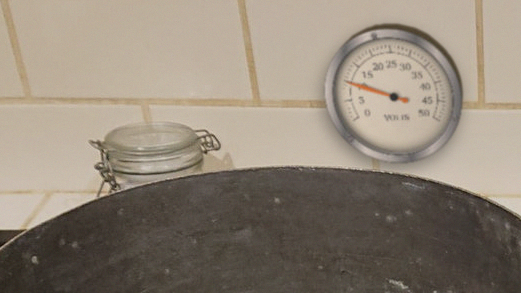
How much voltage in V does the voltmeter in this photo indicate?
10 V
